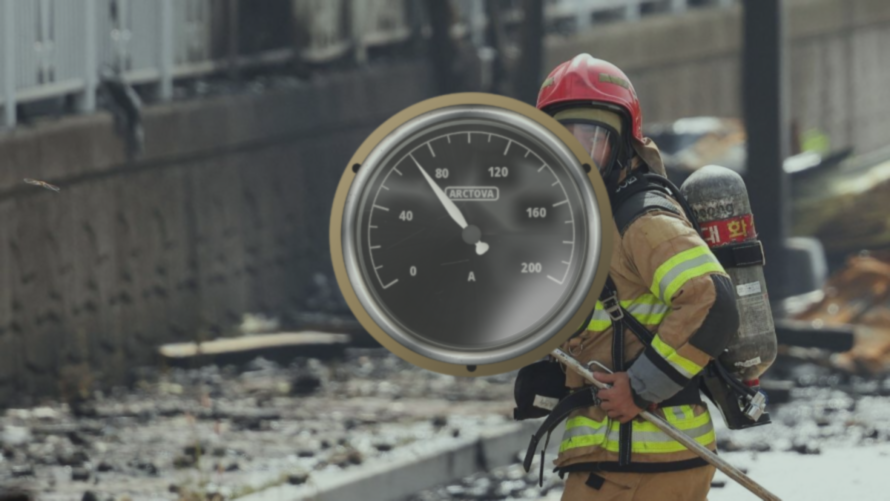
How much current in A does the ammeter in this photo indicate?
70 A
